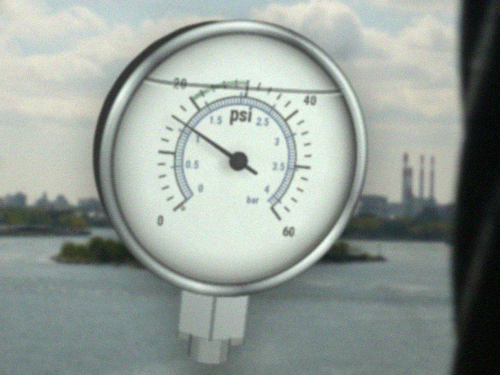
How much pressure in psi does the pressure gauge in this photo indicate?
16 psi
